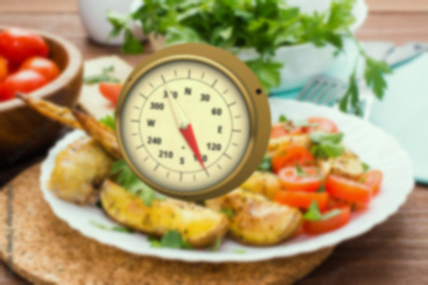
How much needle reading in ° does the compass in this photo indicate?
150 °
